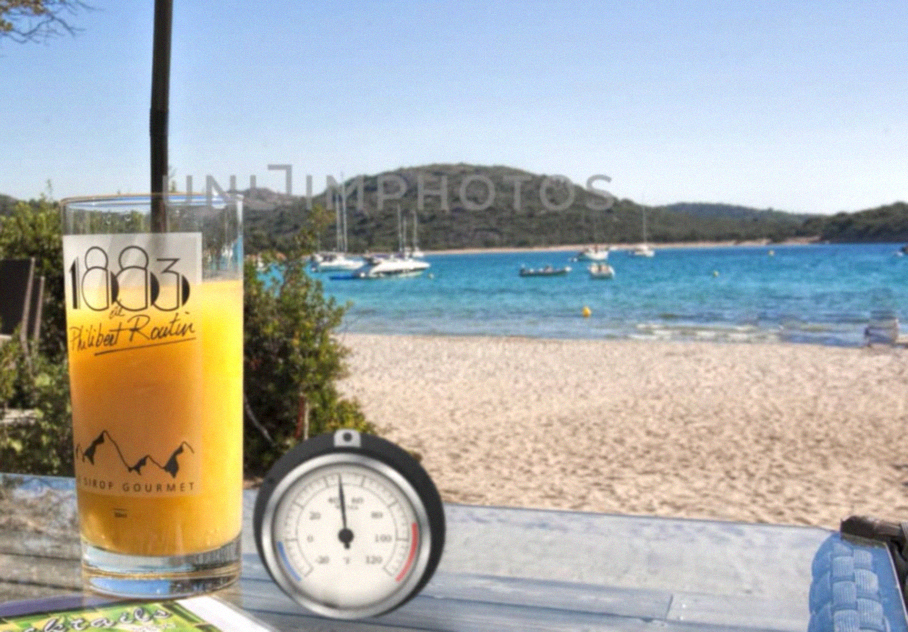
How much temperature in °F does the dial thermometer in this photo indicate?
48 °F
